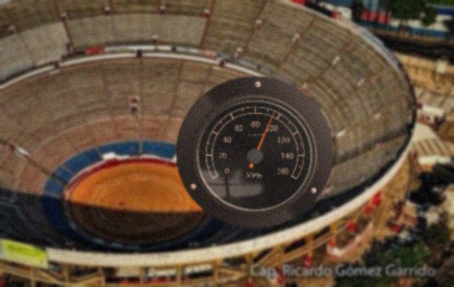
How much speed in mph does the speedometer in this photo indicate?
95 mph
